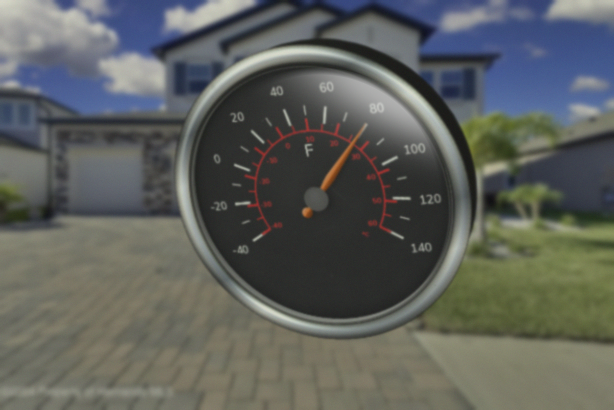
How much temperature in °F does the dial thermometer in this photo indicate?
80 °F
